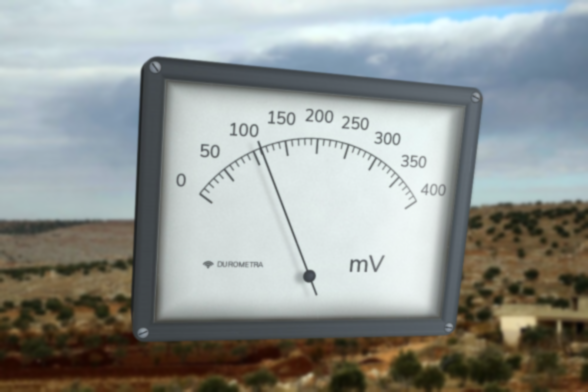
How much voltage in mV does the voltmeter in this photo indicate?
110 mV
